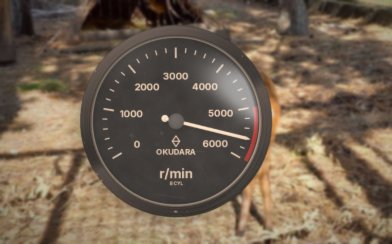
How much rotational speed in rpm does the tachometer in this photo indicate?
5600 rpm
